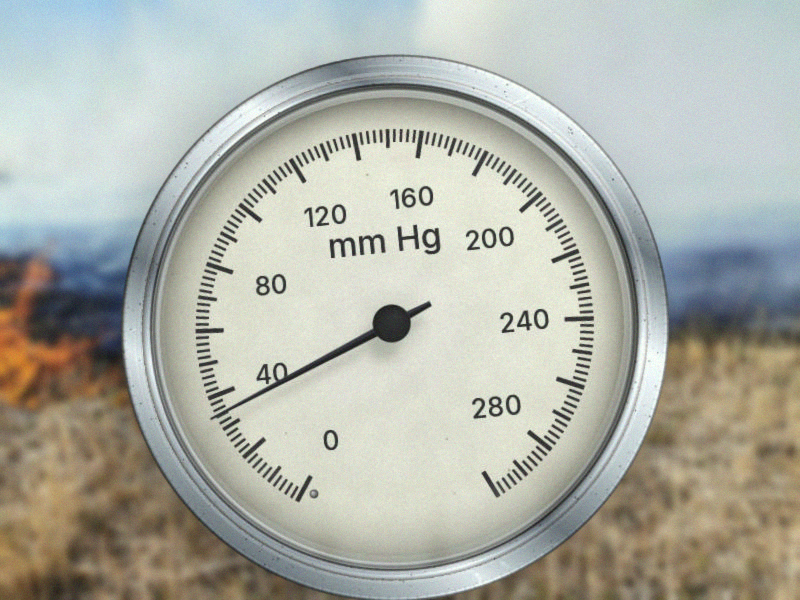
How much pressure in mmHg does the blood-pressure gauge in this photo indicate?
34 mmHg
